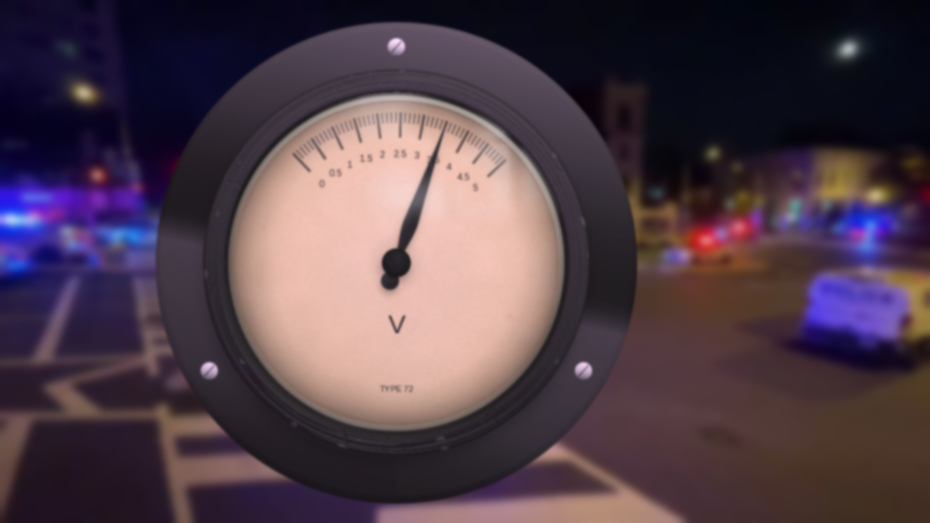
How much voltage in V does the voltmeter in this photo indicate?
3.5 V
